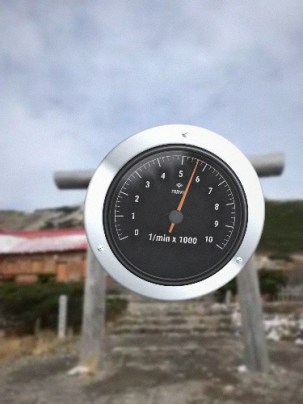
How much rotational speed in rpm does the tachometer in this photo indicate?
5600 rpm
